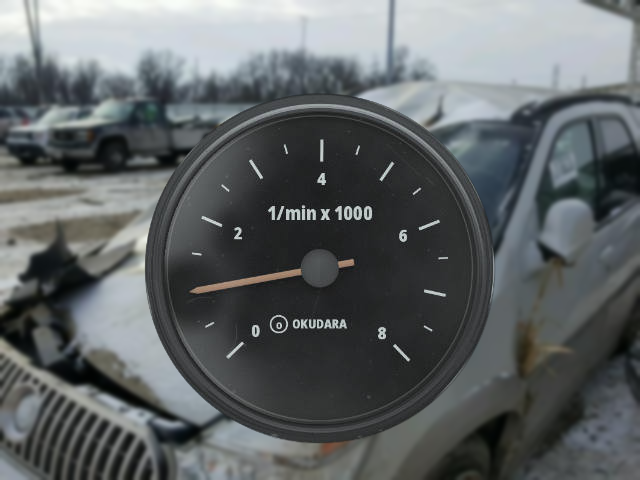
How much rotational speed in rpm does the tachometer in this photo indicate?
1000 rpm
